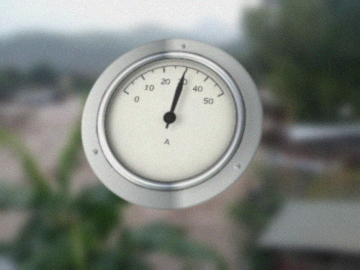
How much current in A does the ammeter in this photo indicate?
30 A
